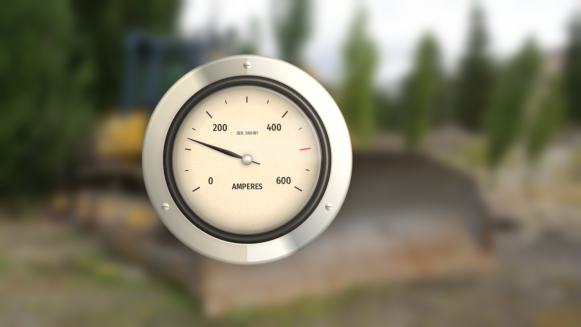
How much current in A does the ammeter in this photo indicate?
125 A
